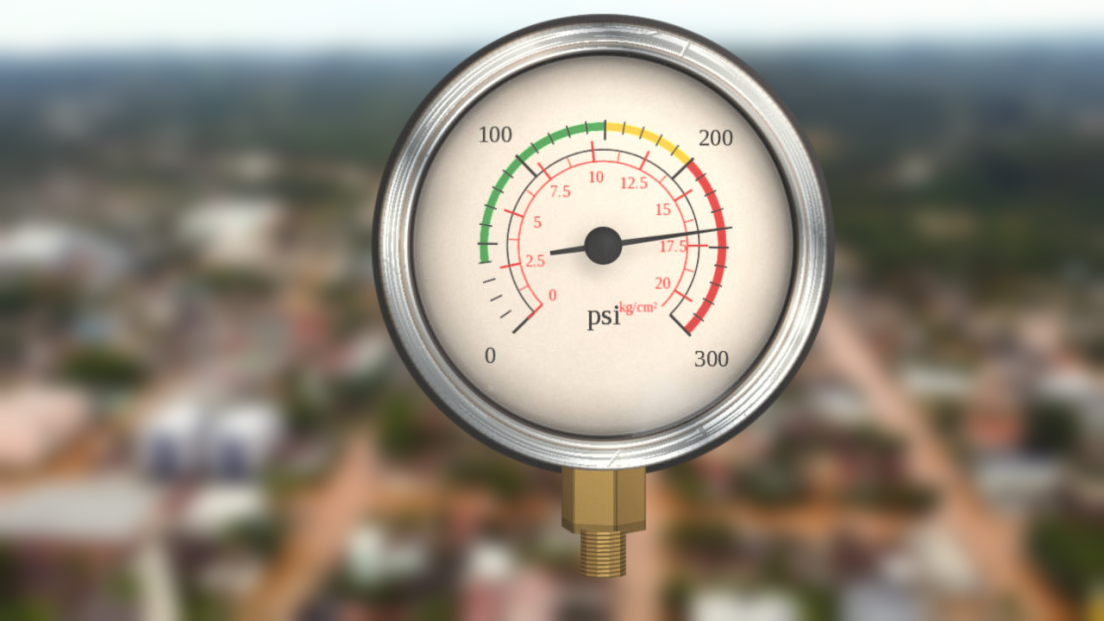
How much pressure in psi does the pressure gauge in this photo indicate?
240 psi
